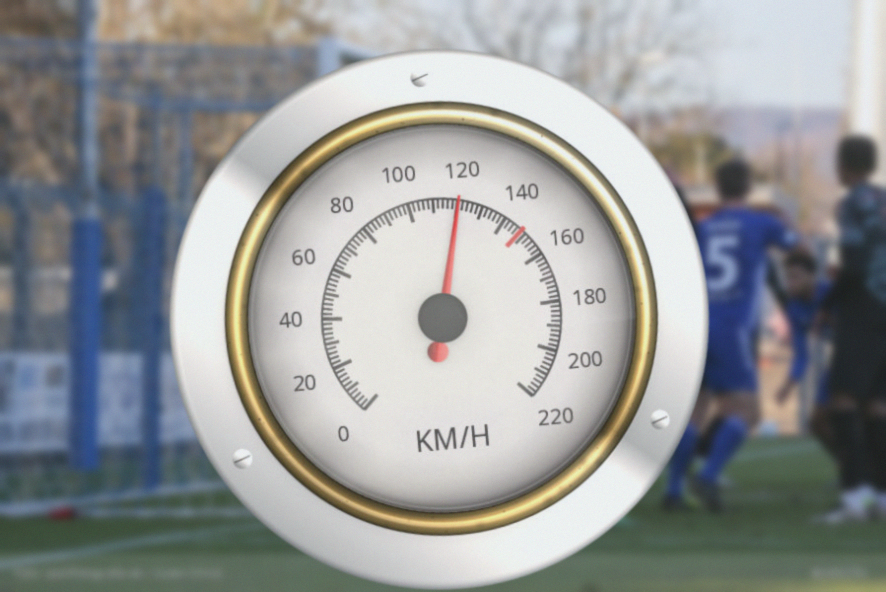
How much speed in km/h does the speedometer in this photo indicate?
120 km/h
